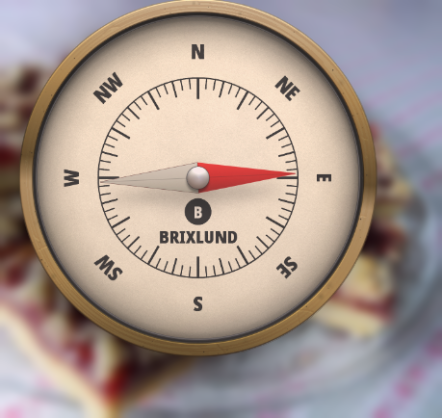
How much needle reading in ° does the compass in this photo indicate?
87.5 °
